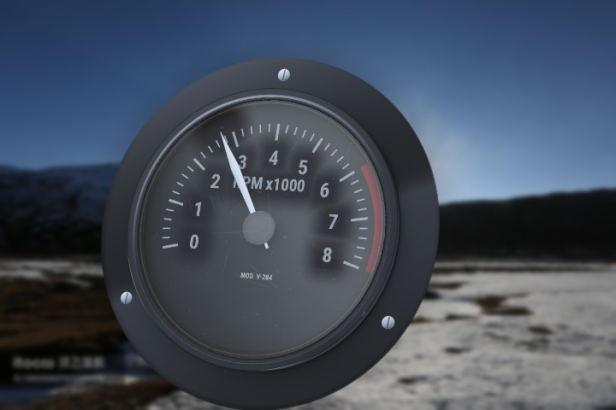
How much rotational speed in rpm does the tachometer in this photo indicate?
2800 rpm
